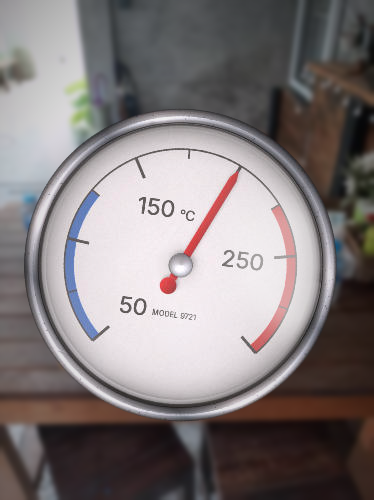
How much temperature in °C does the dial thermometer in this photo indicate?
200 °C
